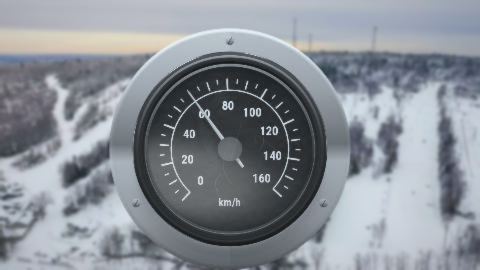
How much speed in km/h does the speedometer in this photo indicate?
60 km/h
